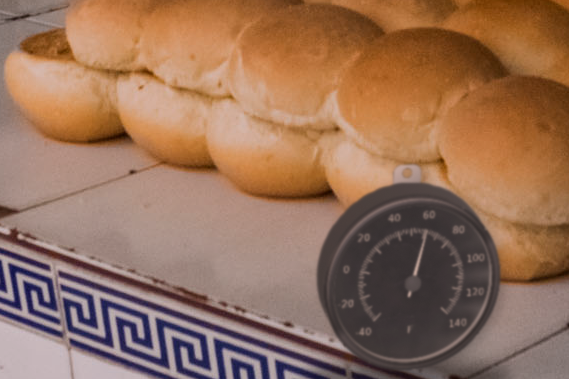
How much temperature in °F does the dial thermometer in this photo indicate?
60 °F
